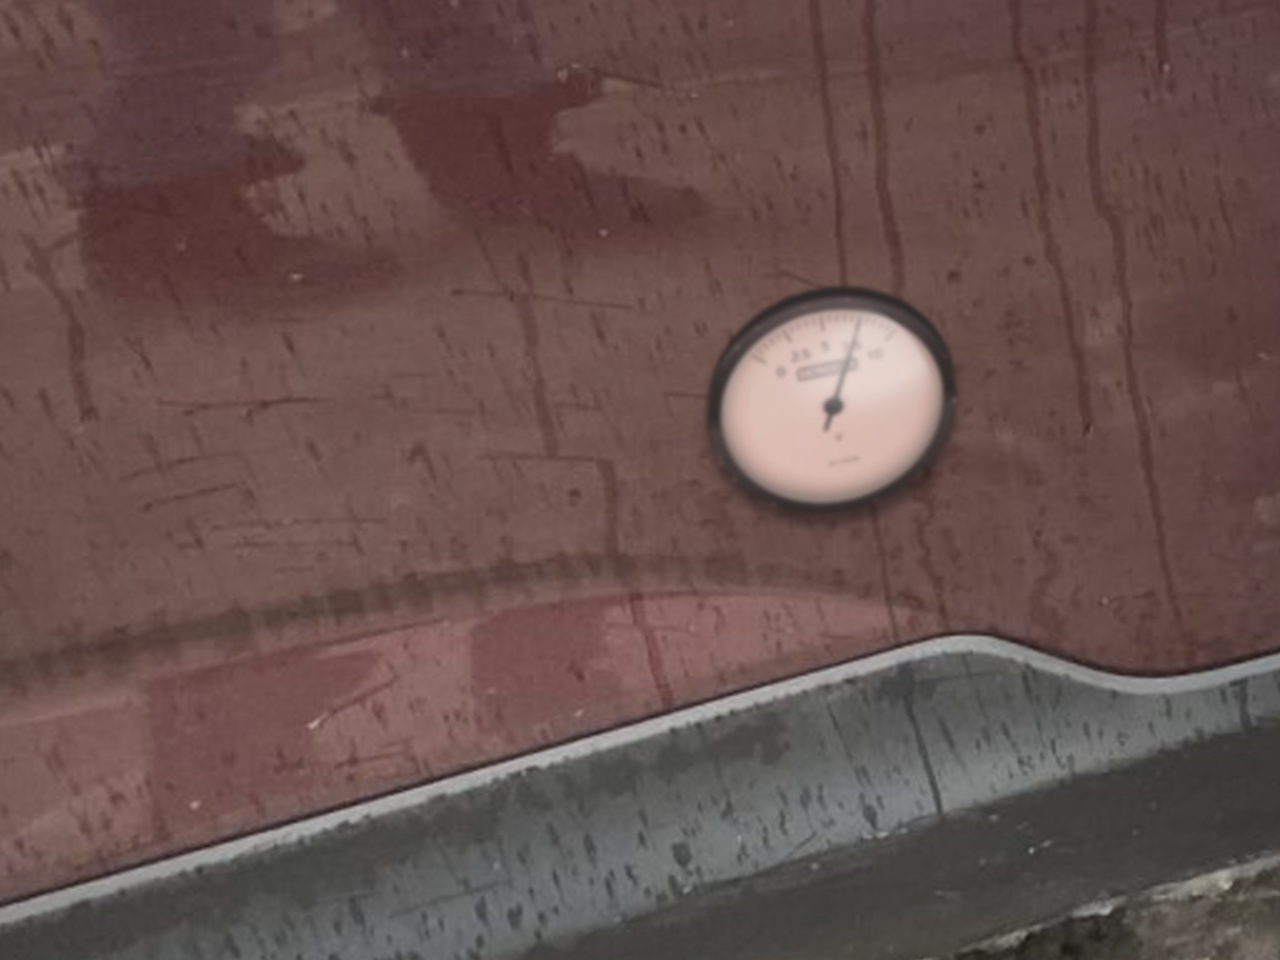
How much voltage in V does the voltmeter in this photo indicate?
7.5 V
